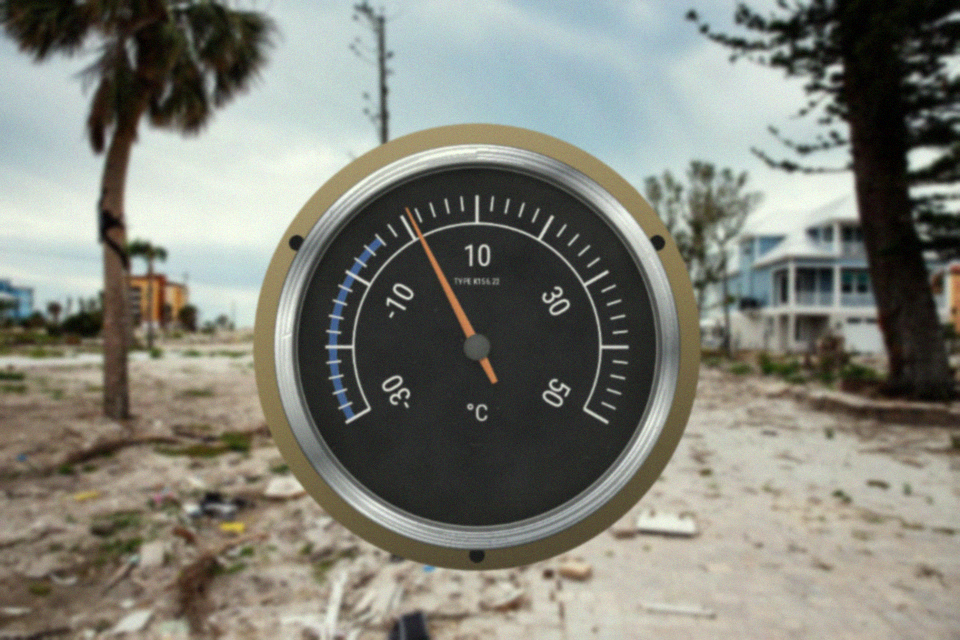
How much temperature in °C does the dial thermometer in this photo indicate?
1 °C
